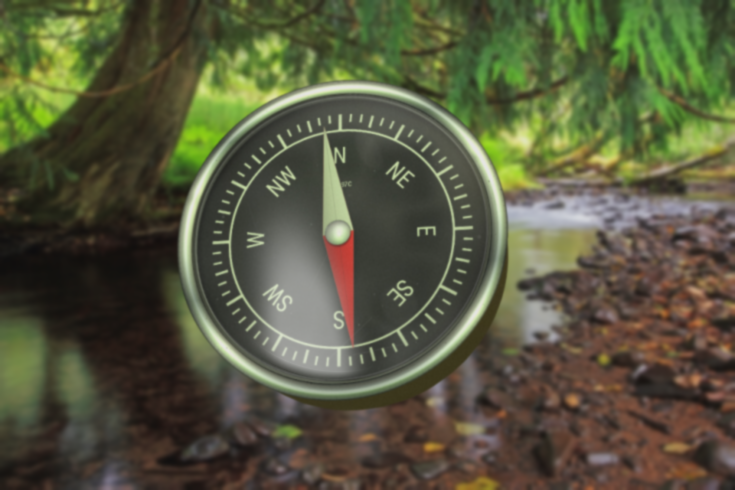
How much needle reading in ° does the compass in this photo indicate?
172.5 °
